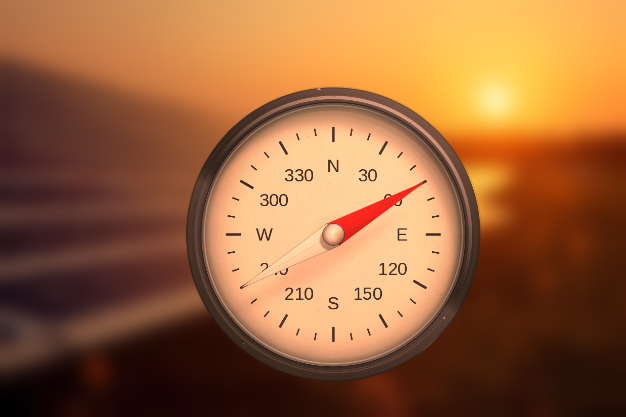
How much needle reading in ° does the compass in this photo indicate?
60 °
